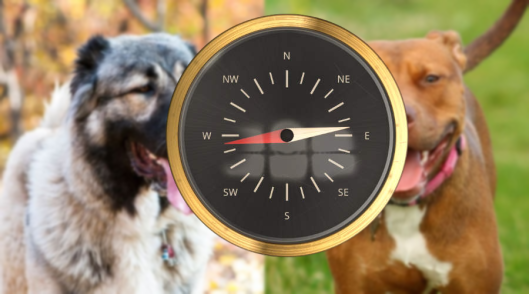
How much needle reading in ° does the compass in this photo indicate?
262.5 °
